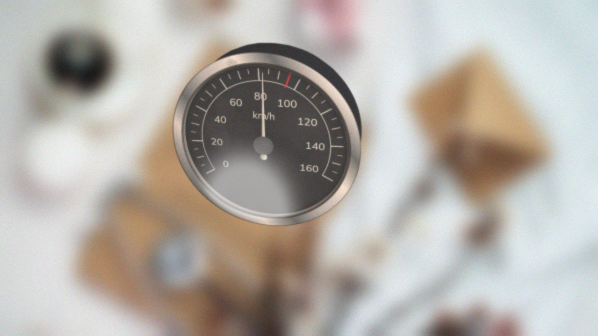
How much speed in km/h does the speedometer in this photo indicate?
82.5 km/h
